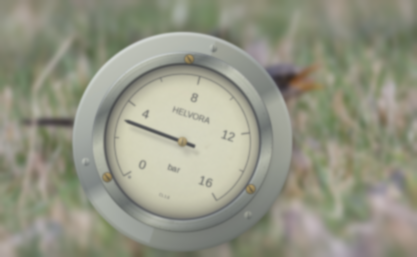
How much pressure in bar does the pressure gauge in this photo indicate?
3 bar
